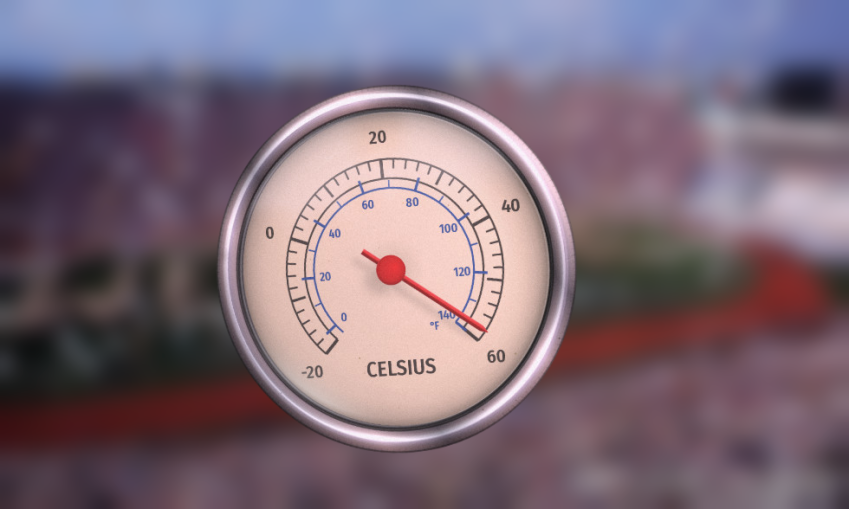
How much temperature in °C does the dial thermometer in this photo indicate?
58 °C
